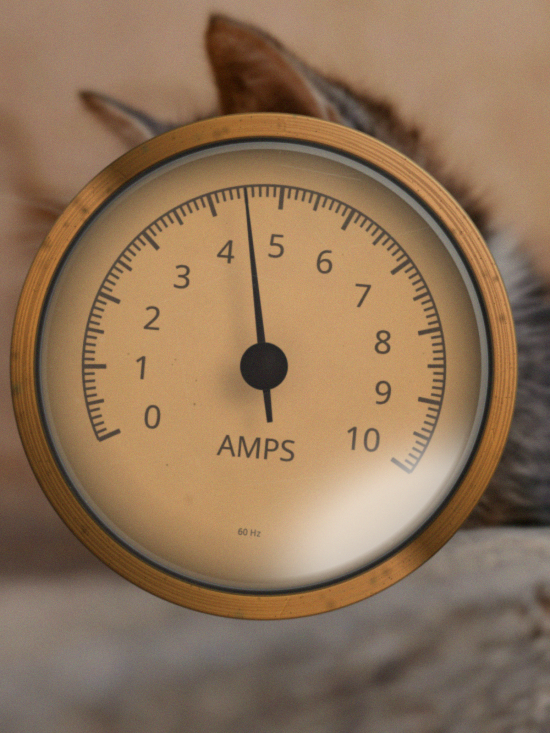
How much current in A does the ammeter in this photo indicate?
4.5 A
